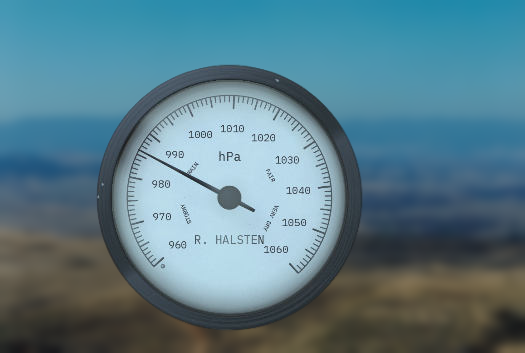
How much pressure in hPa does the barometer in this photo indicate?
986 hPa
